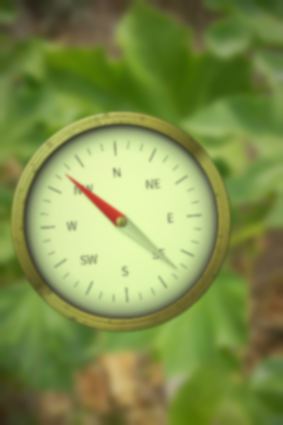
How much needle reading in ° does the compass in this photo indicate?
315 °
